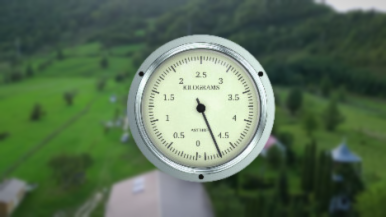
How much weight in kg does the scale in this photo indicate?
4.75 kg
